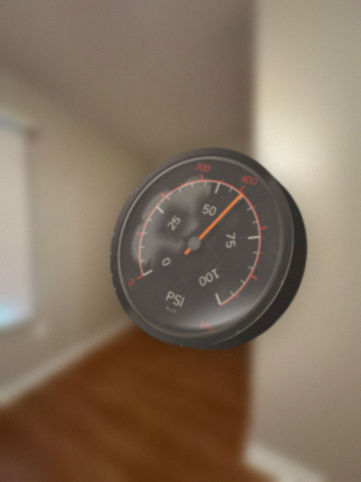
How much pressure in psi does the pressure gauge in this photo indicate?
60 psi
